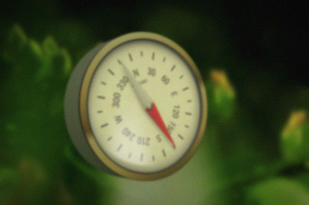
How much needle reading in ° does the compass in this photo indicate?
165 °
